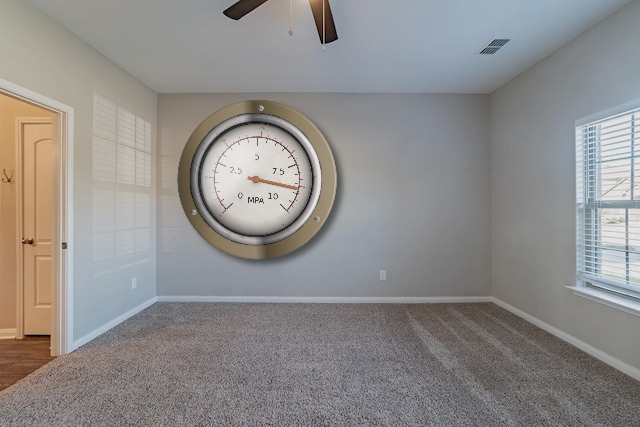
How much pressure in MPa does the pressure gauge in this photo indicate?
8.75 MPa
